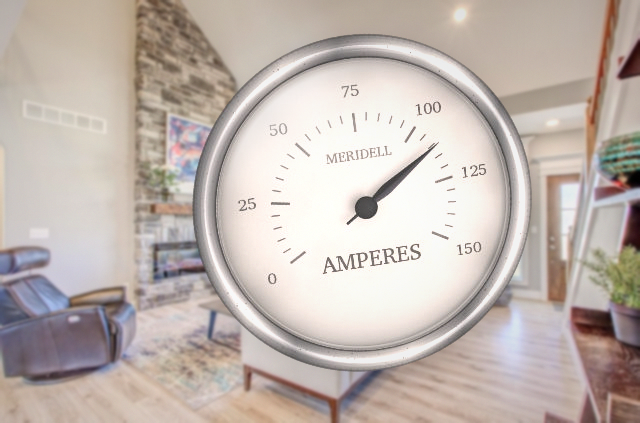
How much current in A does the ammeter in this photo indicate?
110 A
